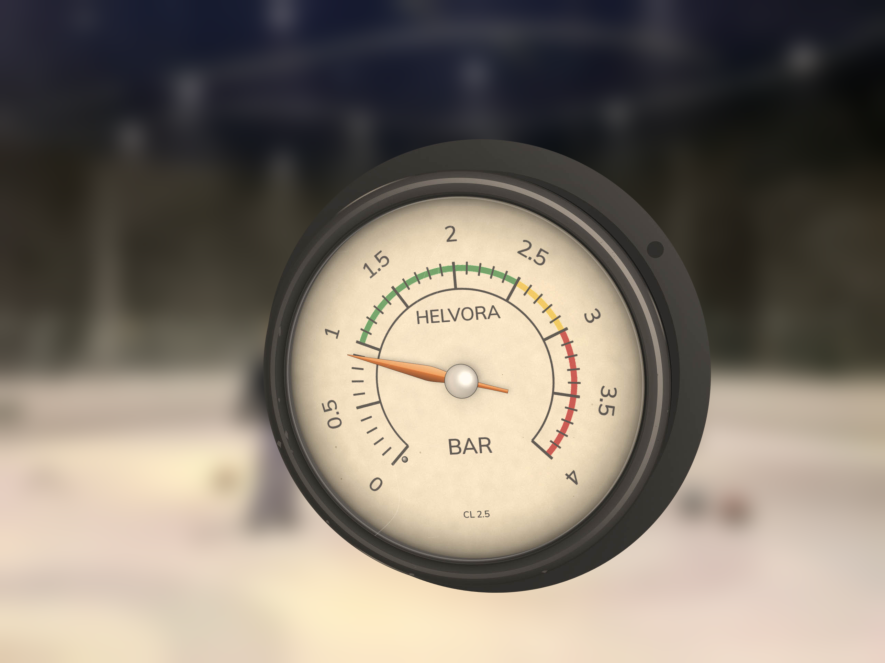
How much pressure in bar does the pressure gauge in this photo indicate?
0.9 bar
